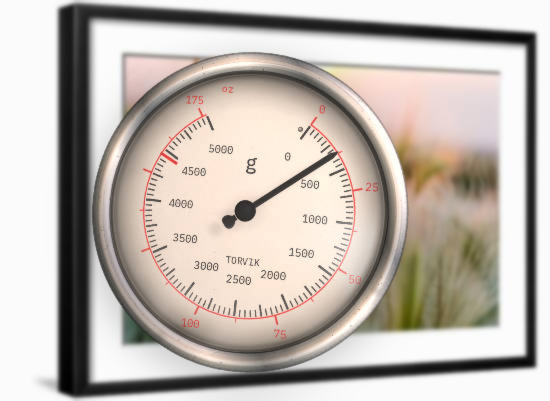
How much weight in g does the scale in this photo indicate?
350 g
